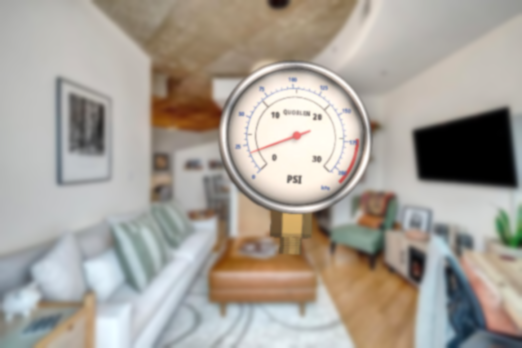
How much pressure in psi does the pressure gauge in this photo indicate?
2.5 psi
